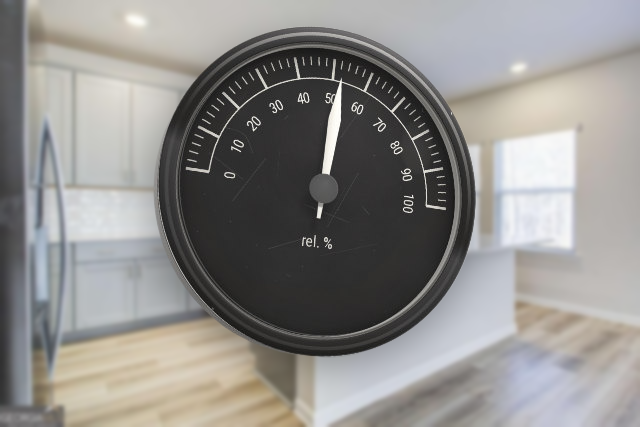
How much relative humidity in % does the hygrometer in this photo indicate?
52 %
